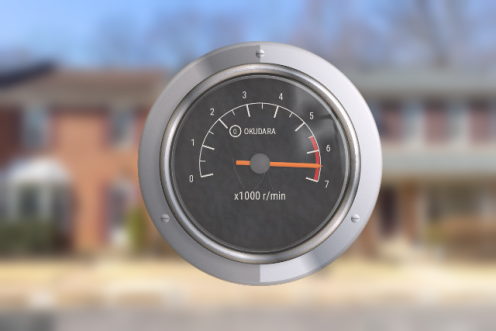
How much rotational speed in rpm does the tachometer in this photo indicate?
6500 rpm
